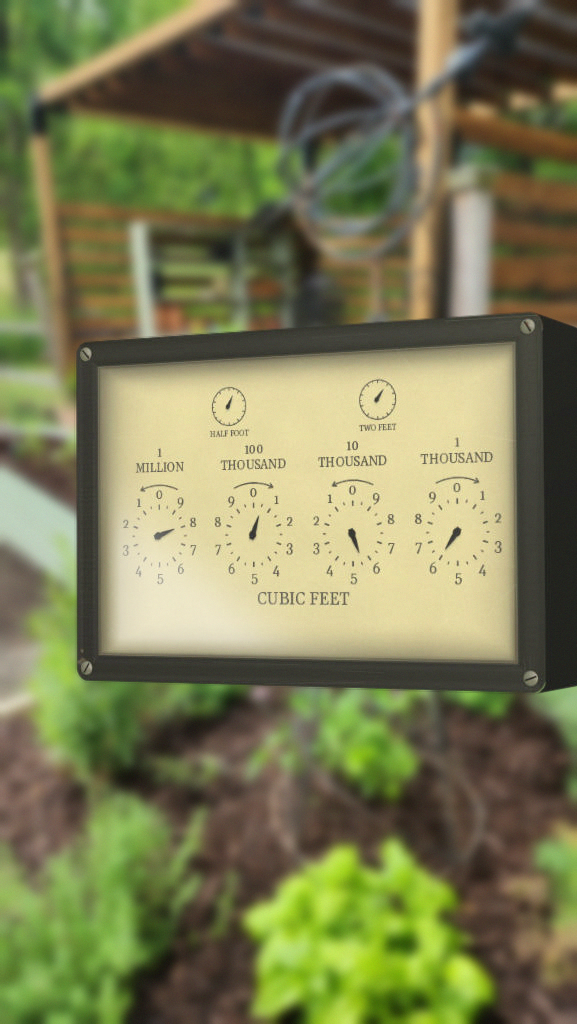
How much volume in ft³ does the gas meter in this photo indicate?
805600 ft³
